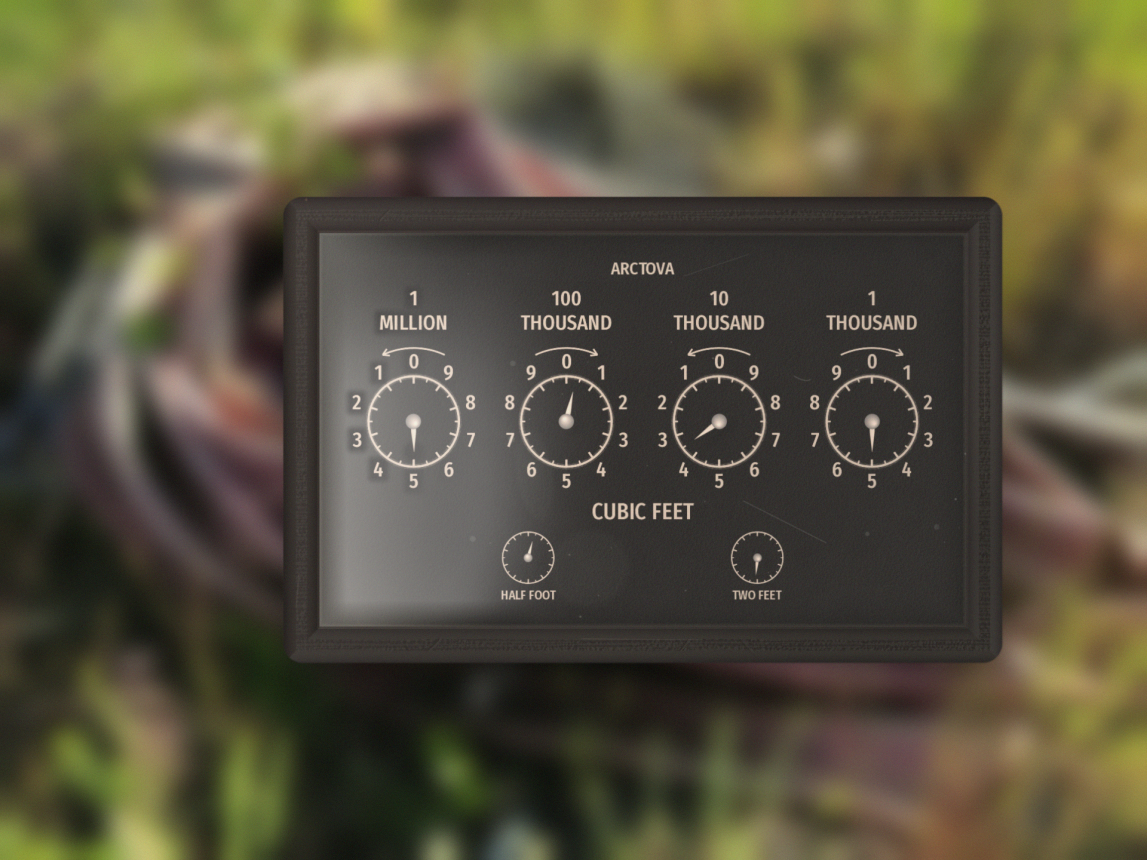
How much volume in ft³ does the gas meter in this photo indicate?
503500 ft³
